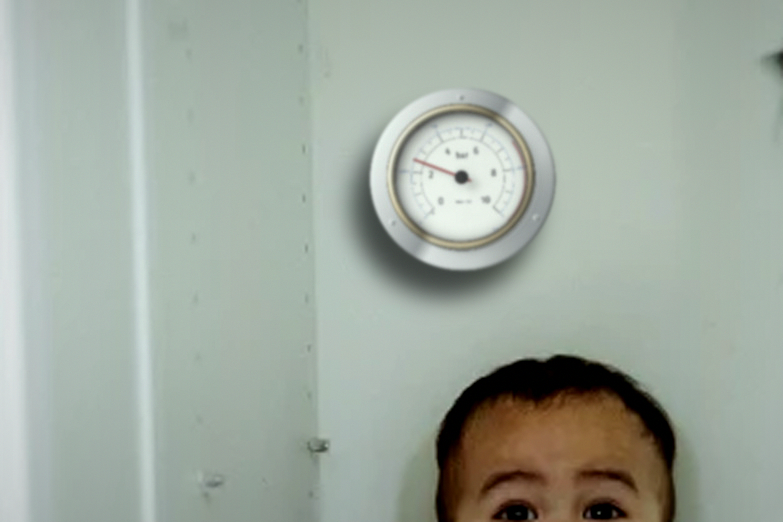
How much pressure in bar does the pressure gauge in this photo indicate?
2.5 bar
